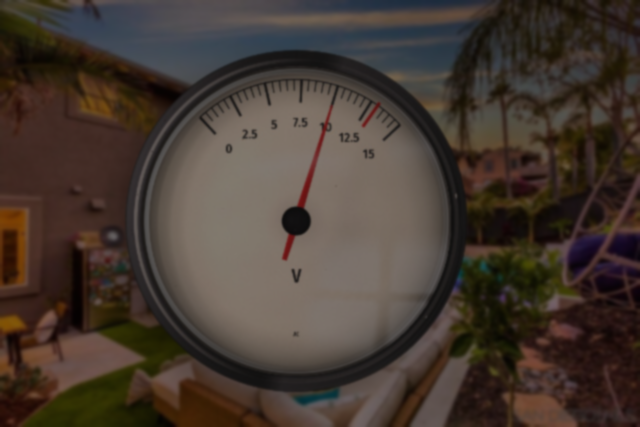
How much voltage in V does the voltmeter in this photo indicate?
10 V
